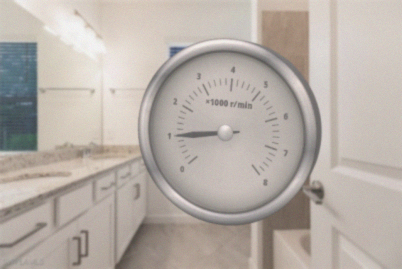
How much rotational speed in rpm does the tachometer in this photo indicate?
1000 rpm
